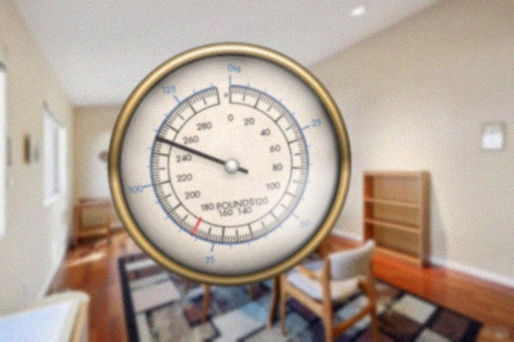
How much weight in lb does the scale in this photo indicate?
250 lb
